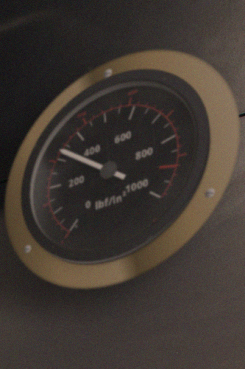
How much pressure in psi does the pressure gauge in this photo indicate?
325 psi
